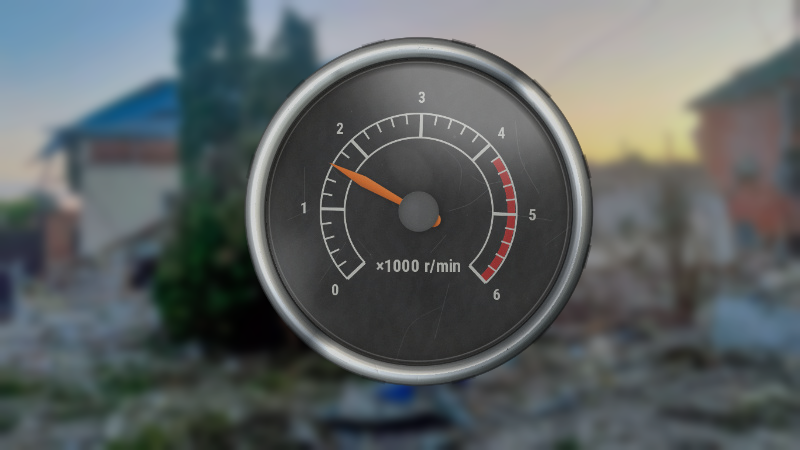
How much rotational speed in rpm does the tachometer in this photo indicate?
1600 rpm
